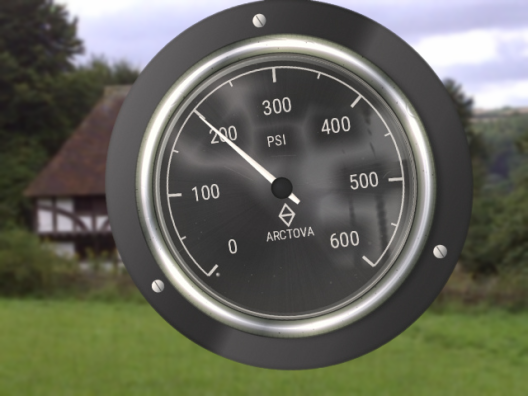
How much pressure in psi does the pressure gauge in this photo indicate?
200 psi
